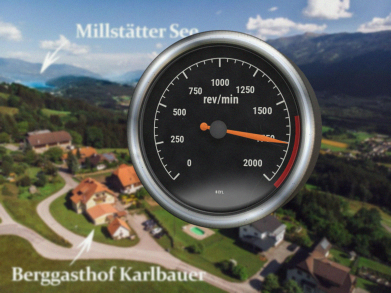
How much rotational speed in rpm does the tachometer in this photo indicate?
1750 rpm
